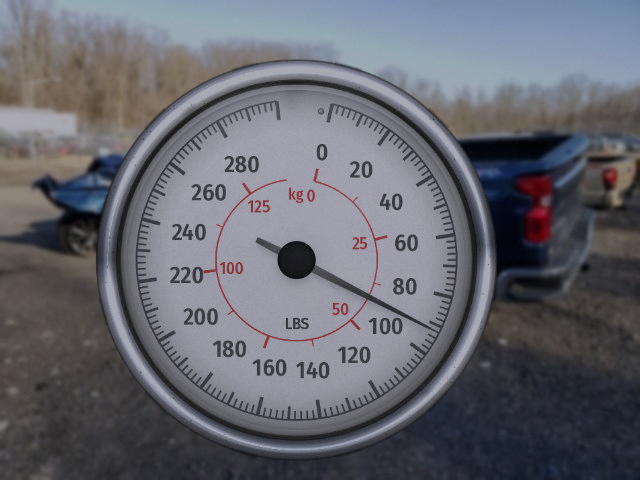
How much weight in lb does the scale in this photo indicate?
92 lb
